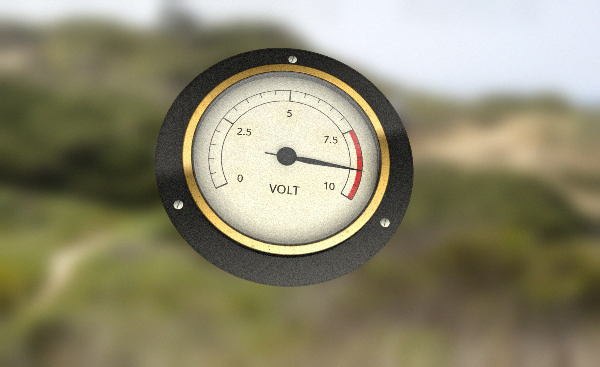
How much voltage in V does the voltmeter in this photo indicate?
9 V
